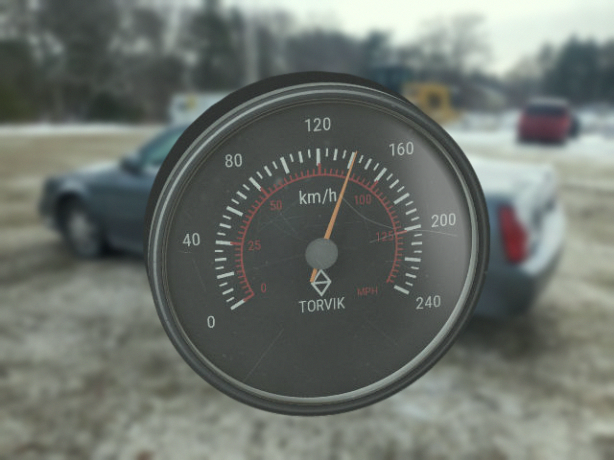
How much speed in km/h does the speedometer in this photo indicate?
140 km/h
